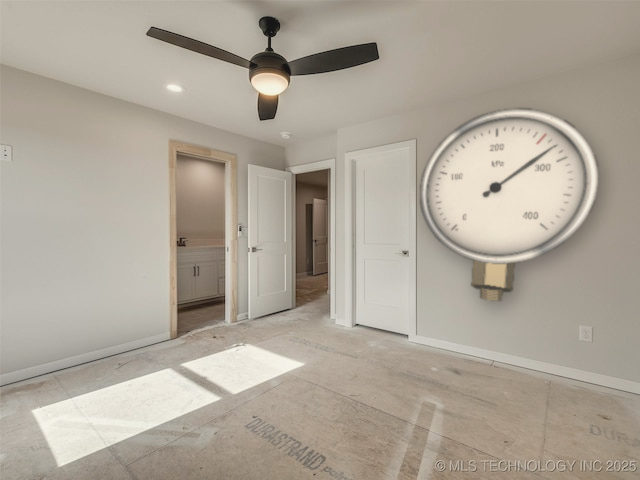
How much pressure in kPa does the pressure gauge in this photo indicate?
280 kPa
